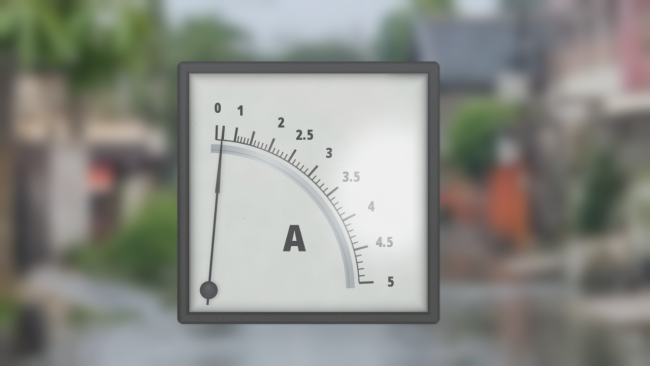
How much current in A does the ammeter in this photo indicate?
0.5 A
